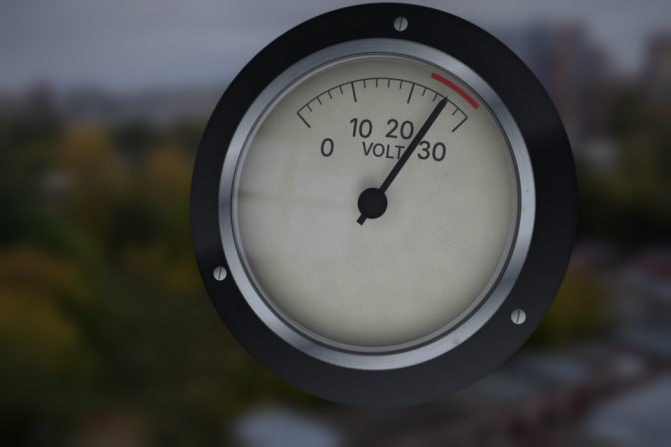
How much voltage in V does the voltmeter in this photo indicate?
26 V
